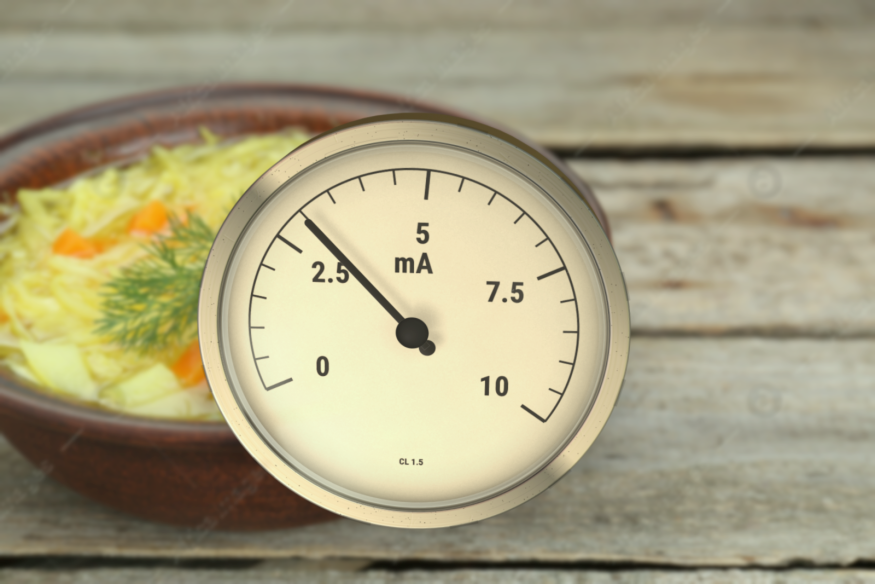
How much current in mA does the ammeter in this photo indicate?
3 mA
